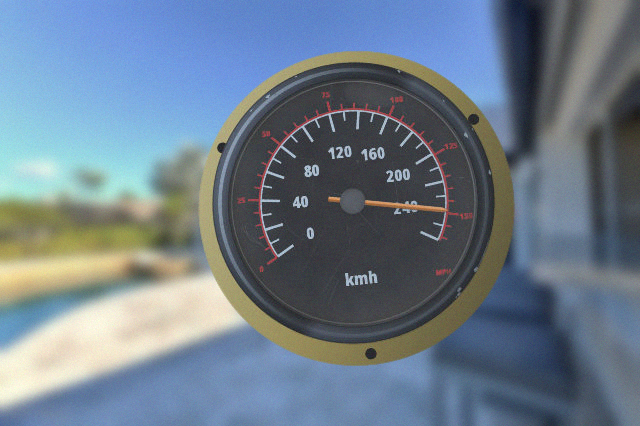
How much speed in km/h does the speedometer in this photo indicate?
240 km/h
